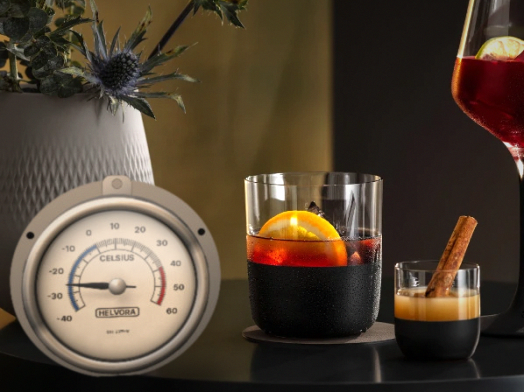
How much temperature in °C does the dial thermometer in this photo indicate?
-25 °C
